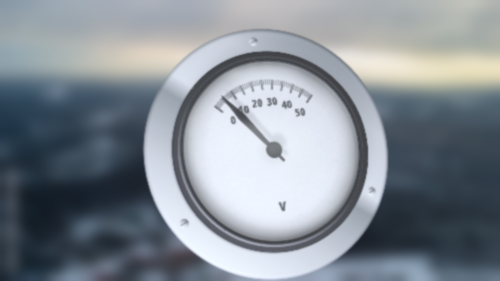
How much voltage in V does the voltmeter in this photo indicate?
5 V
